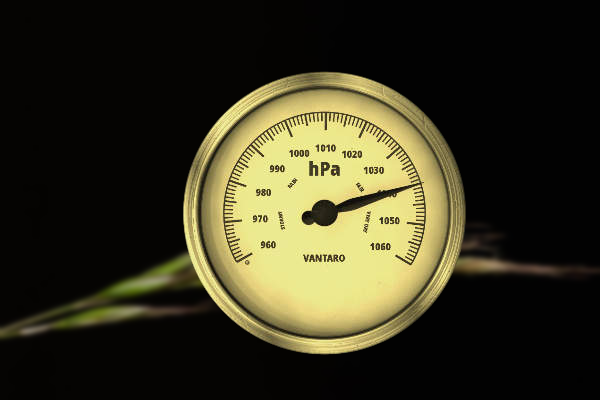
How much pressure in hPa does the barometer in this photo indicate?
1040 hPa
